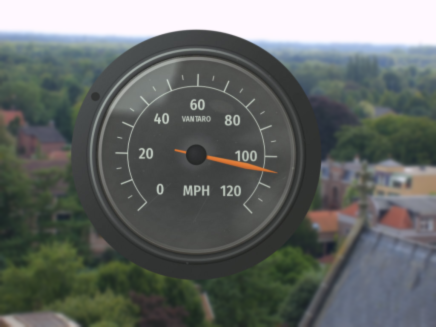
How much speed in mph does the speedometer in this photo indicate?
105 mph
